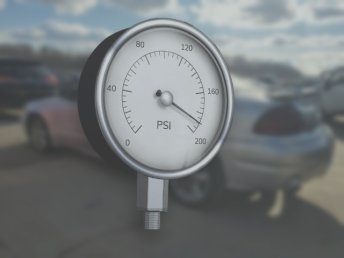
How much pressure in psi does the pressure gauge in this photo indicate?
190 psi
